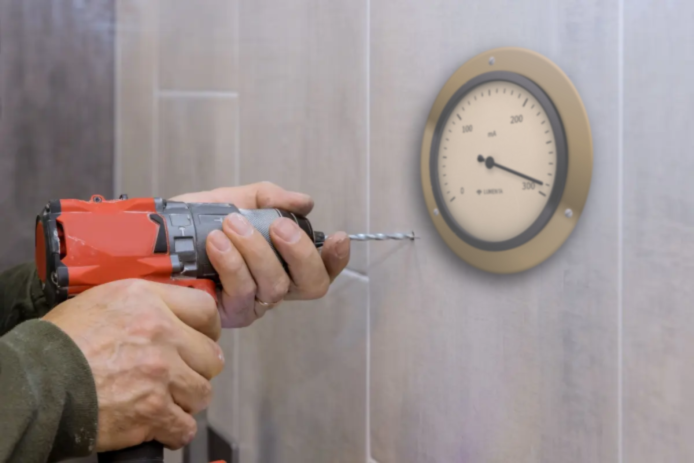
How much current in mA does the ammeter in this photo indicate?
290 mA
